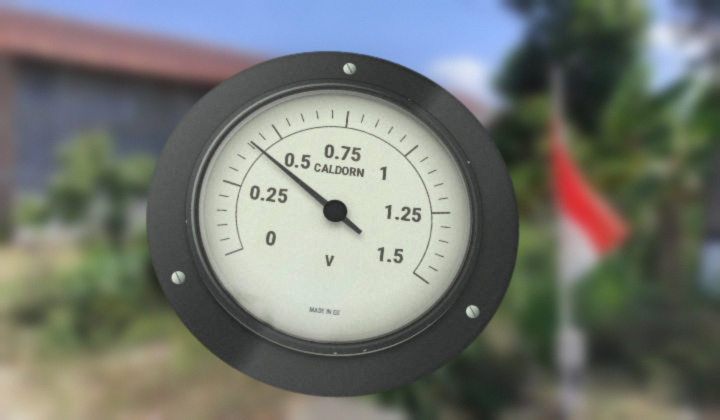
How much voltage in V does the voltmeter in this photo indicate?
0.4 V
